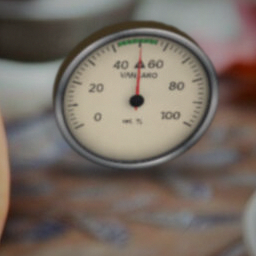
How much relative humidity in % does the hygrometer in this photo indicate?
50 %
